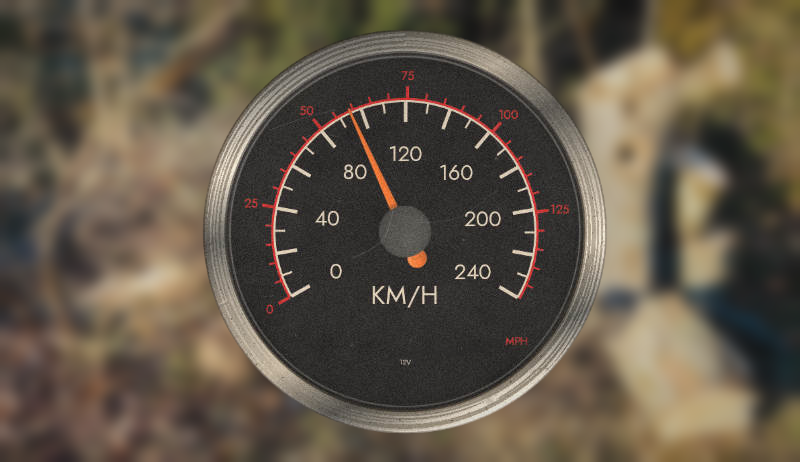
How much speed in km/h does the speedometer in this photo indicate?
95 km/h
